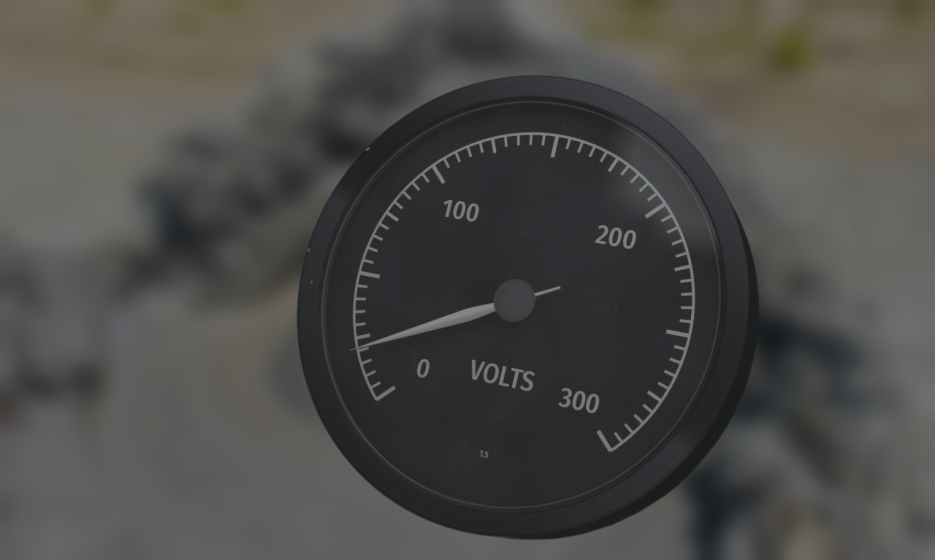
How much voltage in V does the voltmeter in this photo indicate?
20 V
